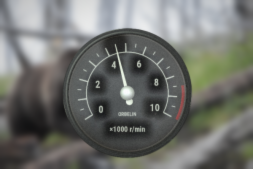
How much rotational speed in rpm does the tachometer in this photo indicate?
4500 rpm
